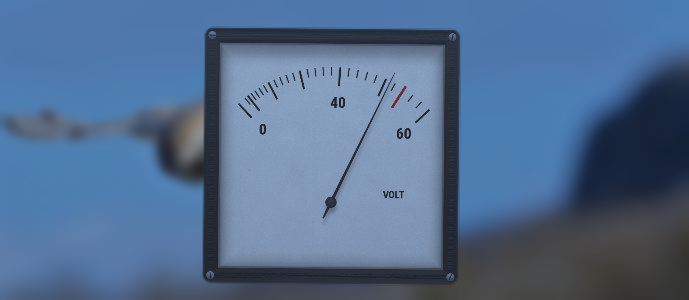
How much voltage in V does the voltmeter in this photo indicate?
51 V
